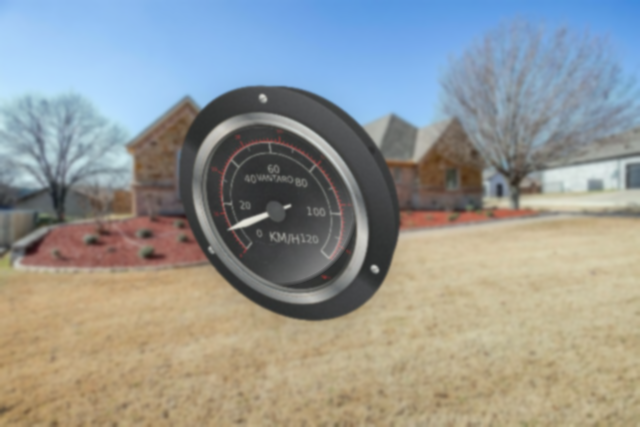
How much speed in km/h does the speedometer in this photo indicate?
10 km/h
